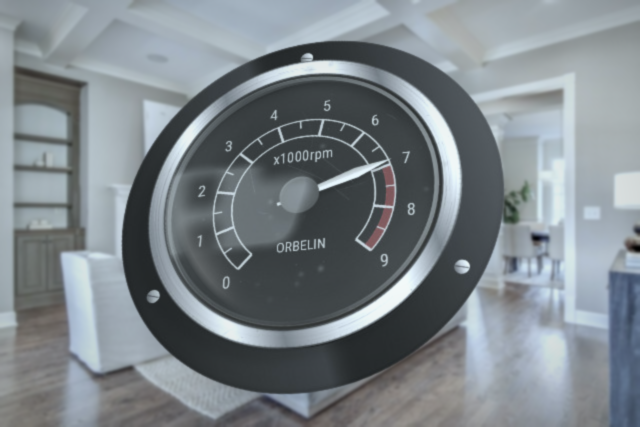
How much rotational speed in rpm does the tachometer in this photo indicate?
7000 rpm
